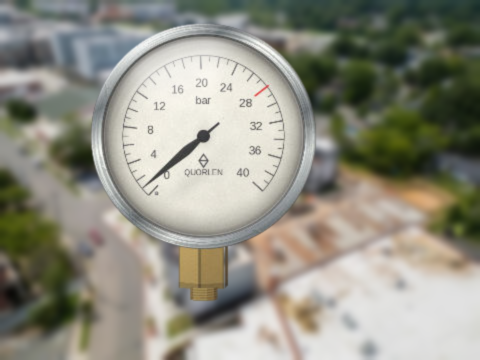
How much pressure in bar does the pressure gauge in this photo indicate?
1 bar
